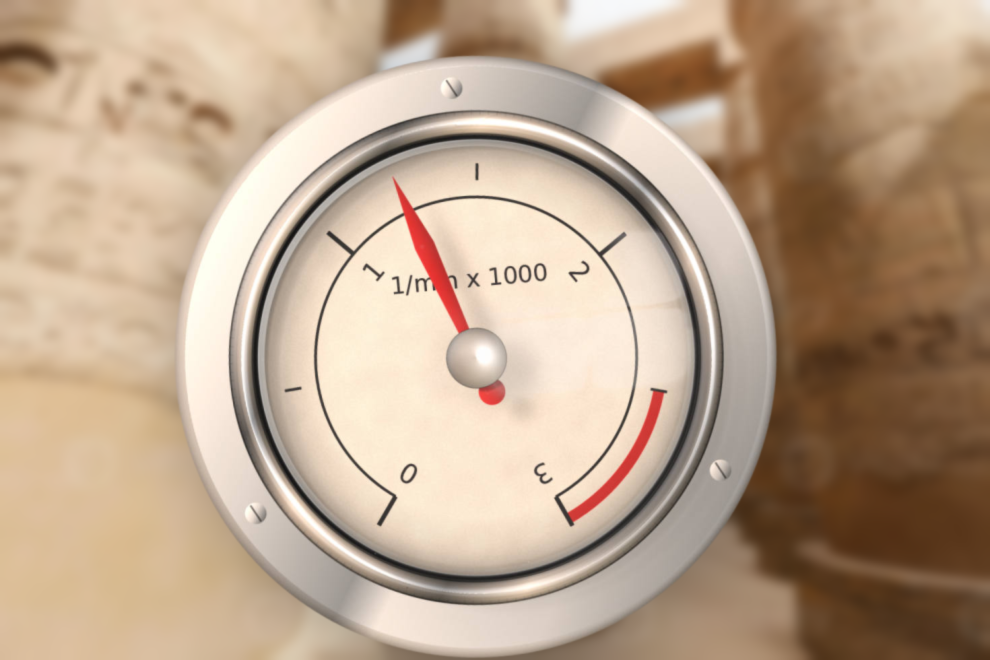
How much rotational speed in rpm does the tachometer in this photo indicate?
1250 rpm
